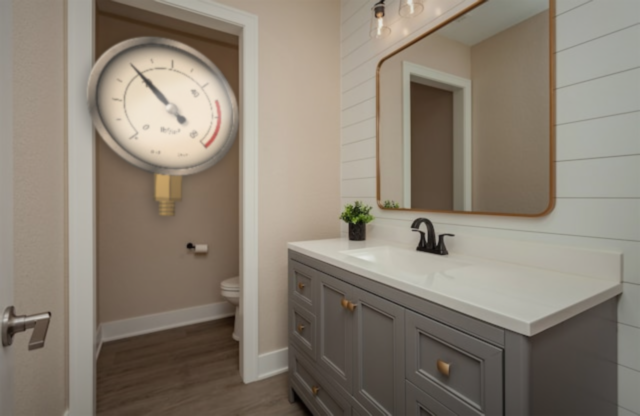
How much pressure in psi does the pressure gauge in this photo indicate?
20 psi
